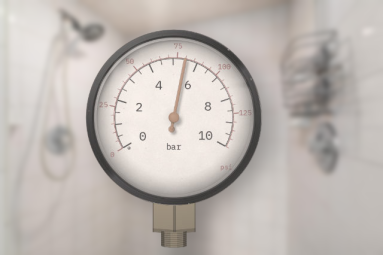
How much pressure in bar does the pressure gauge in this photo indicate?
5.5 bar
